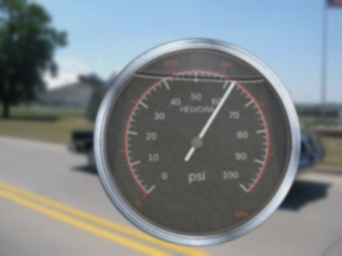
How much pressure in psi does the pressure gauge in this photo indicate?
62 psi
